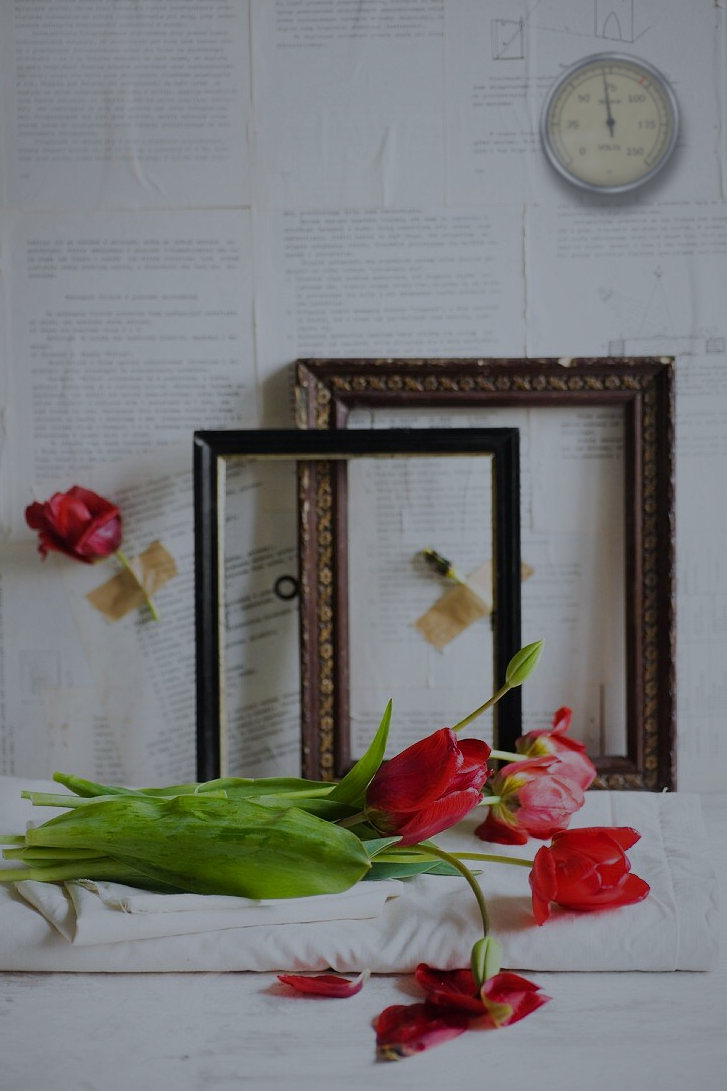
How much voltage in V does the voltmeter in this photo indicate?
70 V
